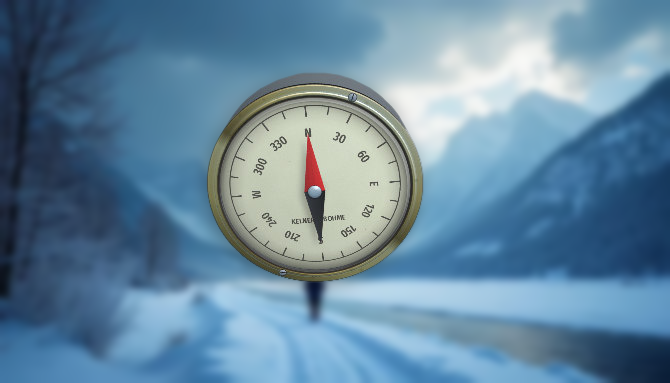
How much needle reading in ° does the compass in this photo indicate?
0 °
